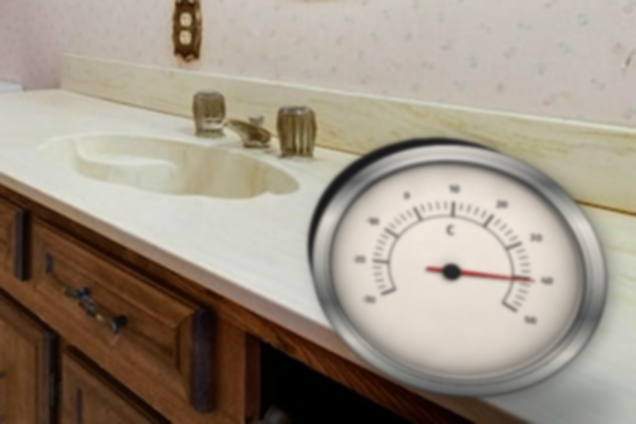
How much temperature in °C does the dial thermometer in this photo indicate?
40 °C
